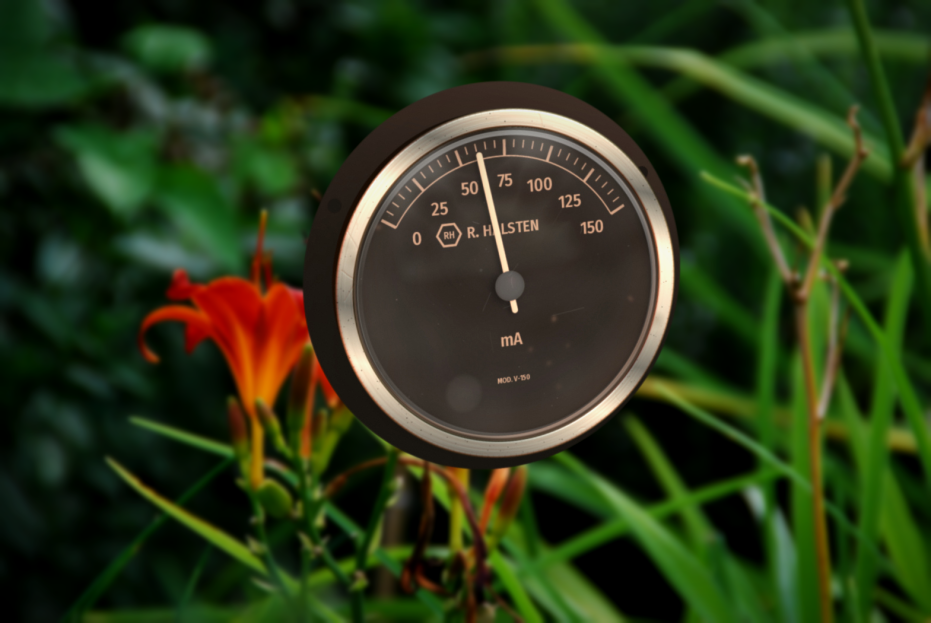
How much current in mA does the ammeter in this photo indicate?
60 mA
